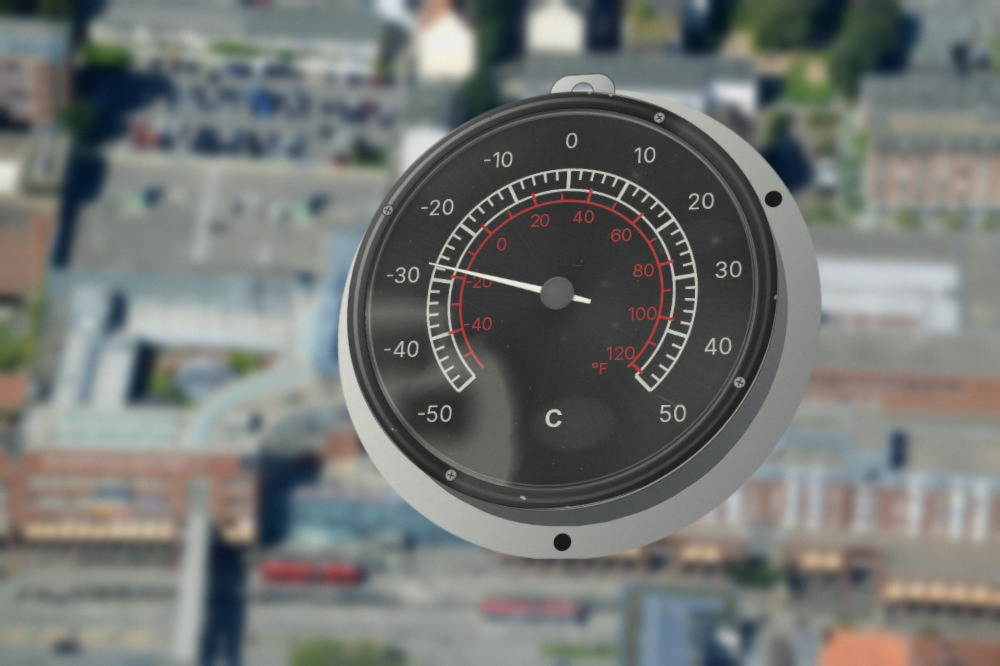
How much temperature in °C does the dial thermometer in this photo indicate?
-28 °C
